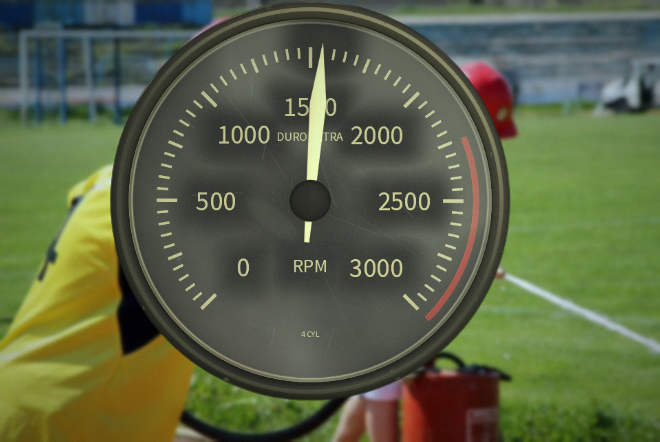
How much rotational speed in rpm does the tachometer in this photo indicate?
1550 rpm
